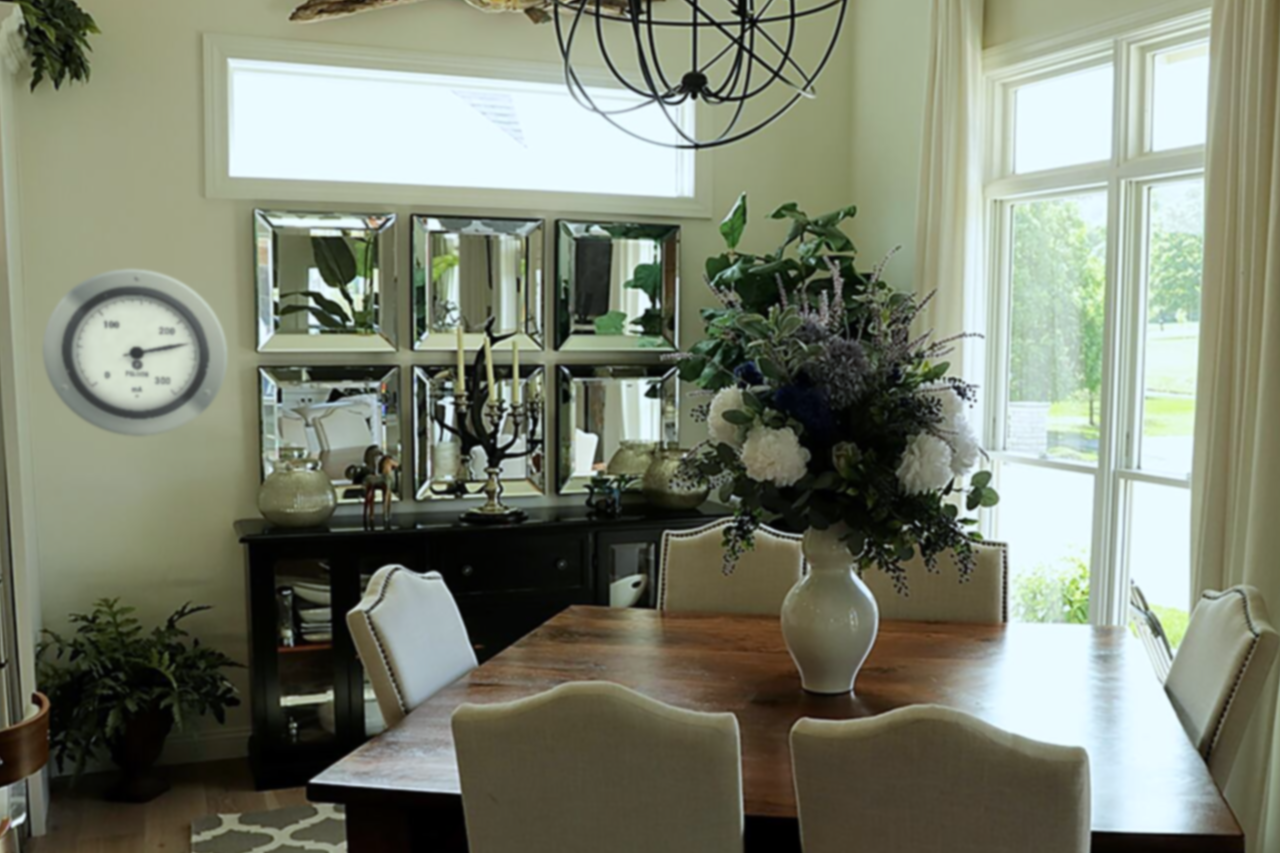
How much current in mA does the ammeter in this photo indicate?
230 mA
